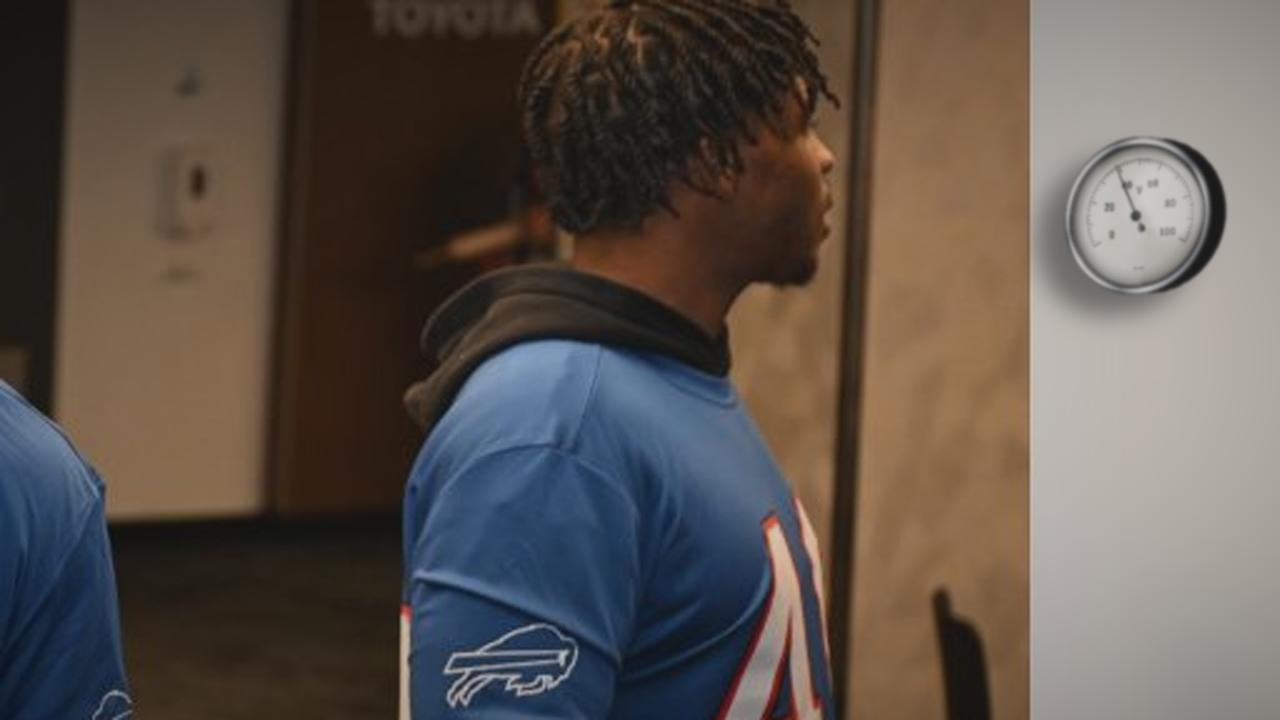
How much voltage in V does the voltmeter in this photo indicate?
40 V
